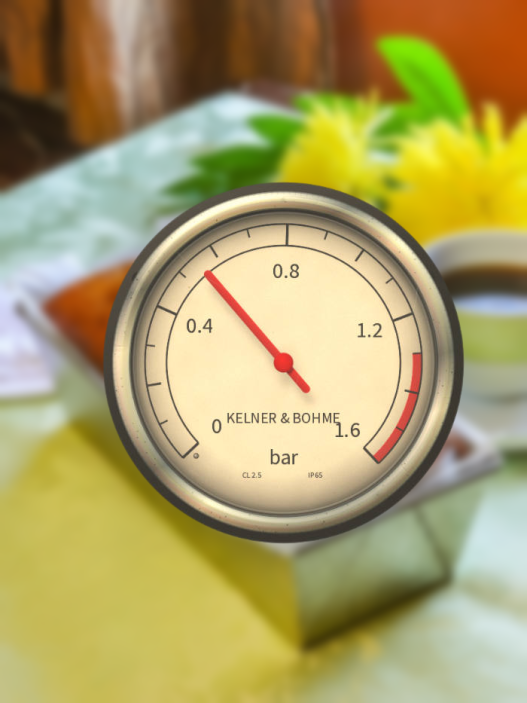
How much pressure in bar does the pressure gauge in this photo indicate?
0.55 bar
